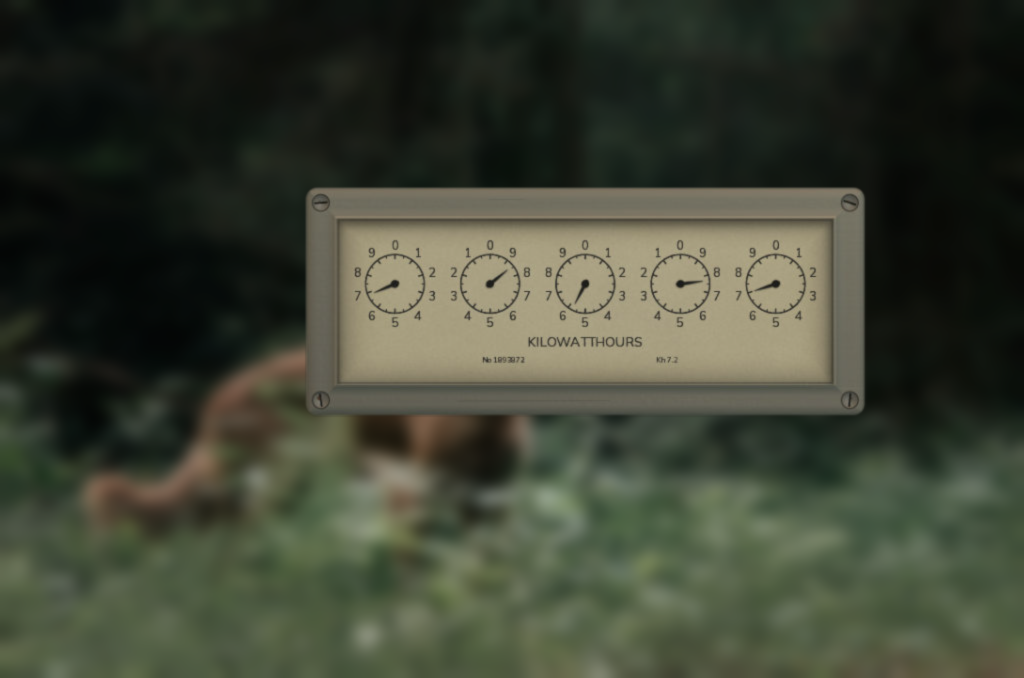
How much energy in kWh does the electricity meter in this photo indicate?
68577 kWh
